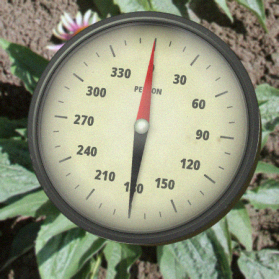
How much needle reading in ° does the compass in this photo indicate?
0 °
